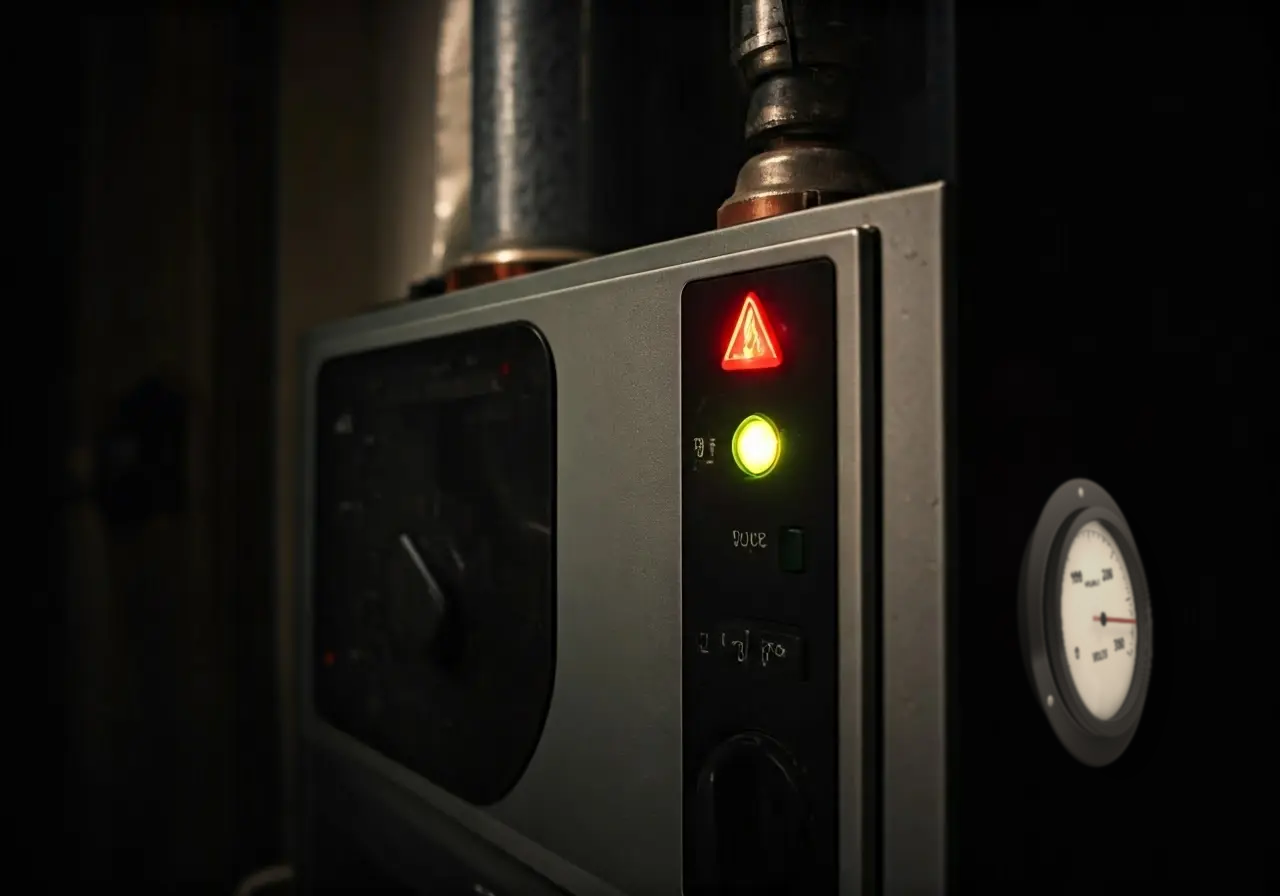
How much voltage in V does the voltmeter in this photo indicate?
270 V
